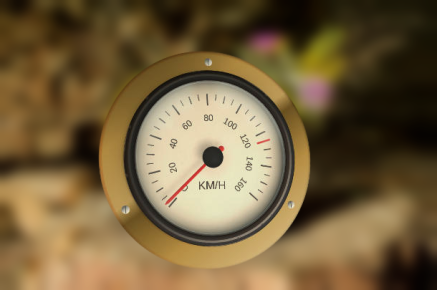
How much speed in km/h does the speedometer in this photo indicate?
2.5 km/h
